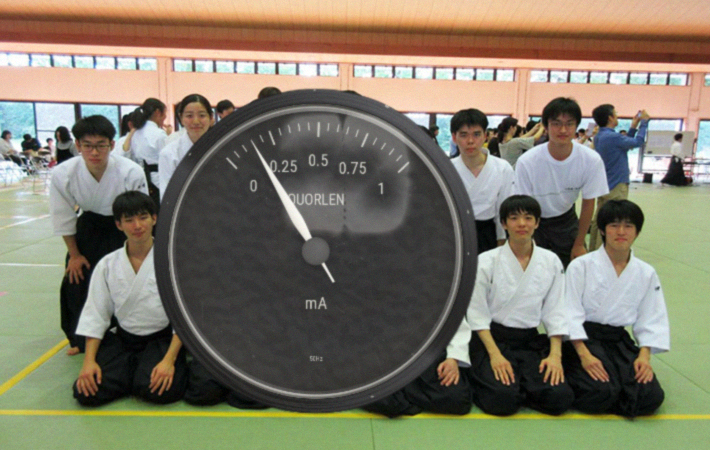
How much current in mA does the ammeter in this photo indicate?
0.15 mA
